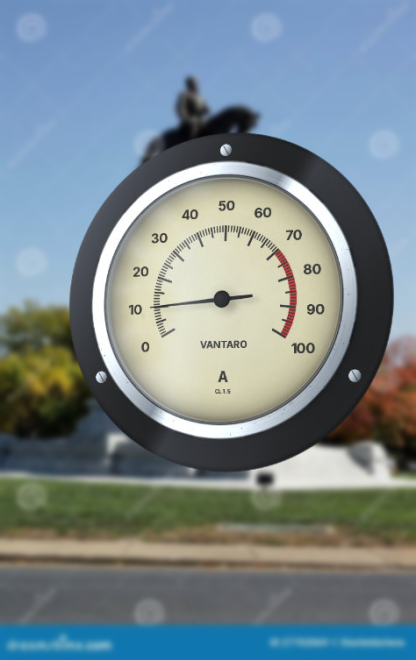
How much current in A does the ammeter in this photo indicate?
10 A
